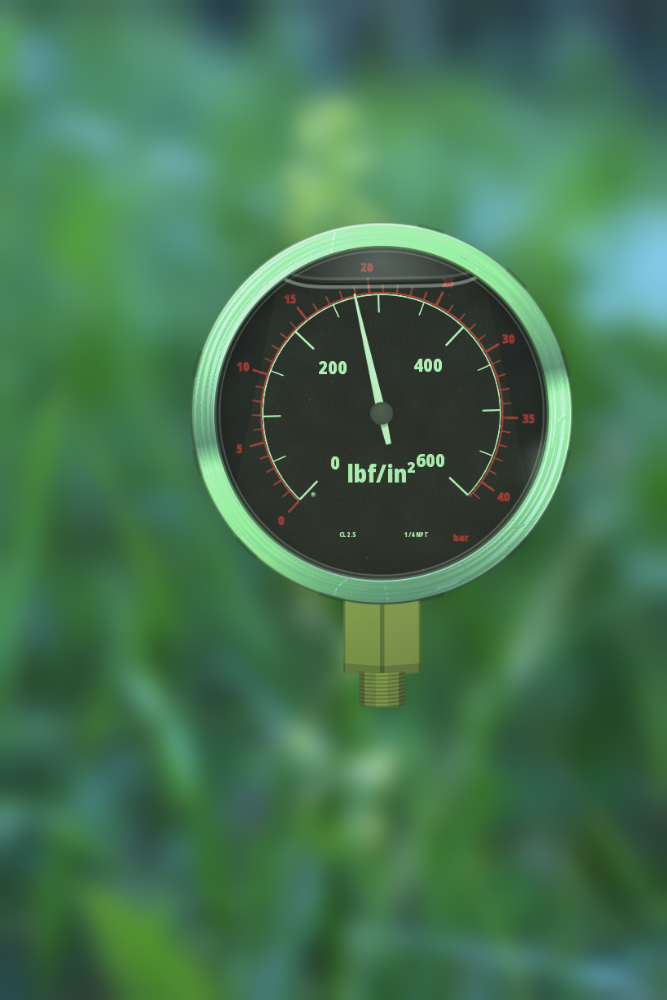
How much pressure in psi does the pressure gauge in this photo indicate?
275 psi
